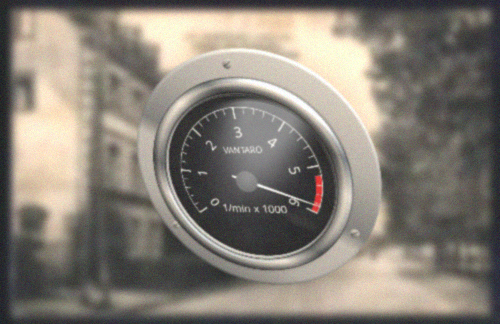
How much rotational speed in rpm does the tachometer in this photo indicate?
5800 rpm
